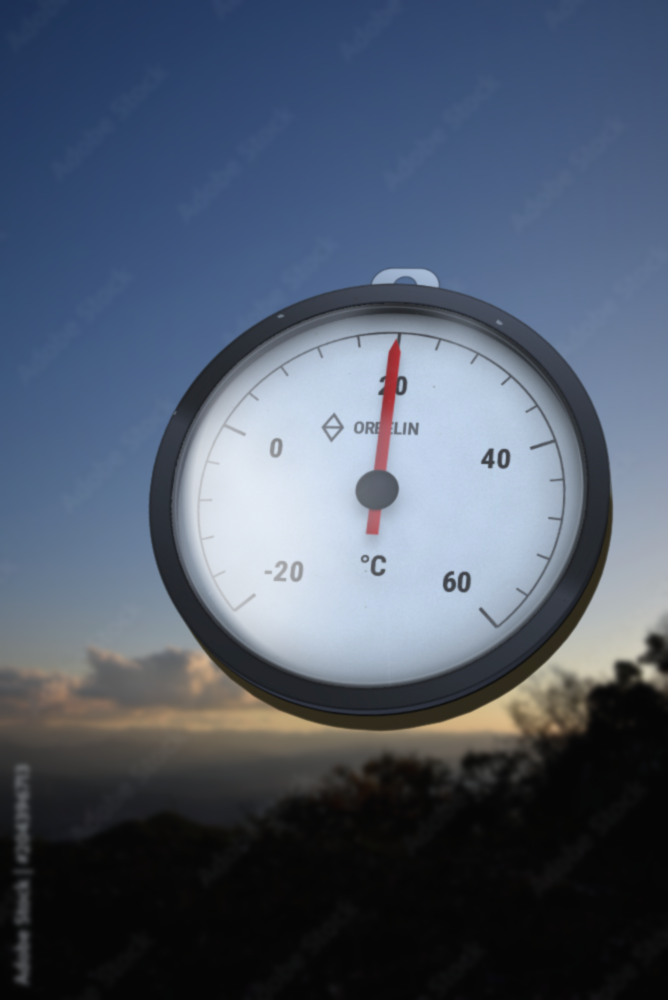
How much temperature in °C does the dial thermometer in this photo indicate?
20 °C
